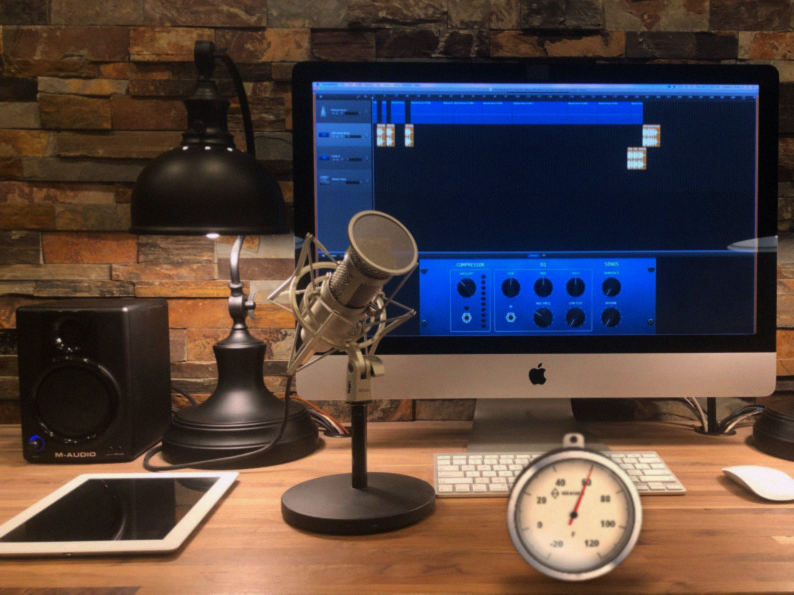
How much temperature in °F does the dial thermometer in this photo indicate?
60 °F
